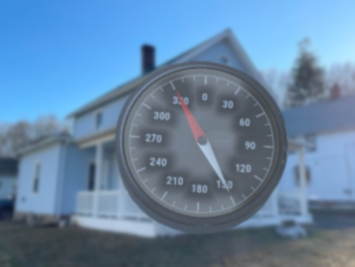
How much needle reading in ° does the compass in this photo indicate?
330 °
